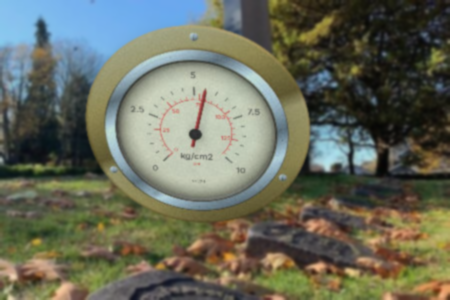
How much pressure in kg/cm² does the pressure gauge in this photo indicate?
5.5 kg/cm²
